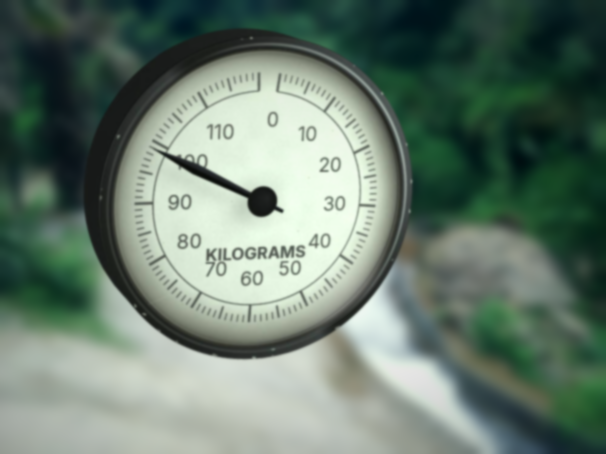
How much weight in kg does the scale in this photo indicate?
99 kg
